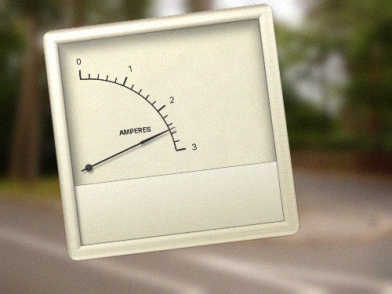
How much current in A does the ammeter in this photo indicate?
2.5 A
